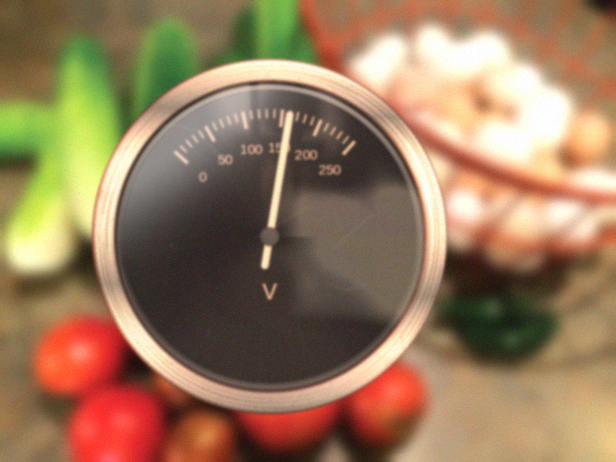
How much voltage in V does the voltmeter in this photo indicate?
160 V
